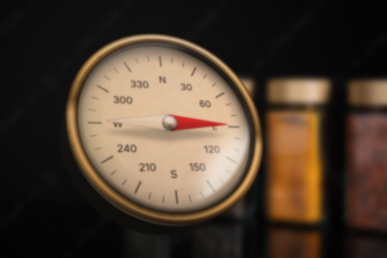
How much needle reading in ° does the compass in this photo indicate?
90 °
